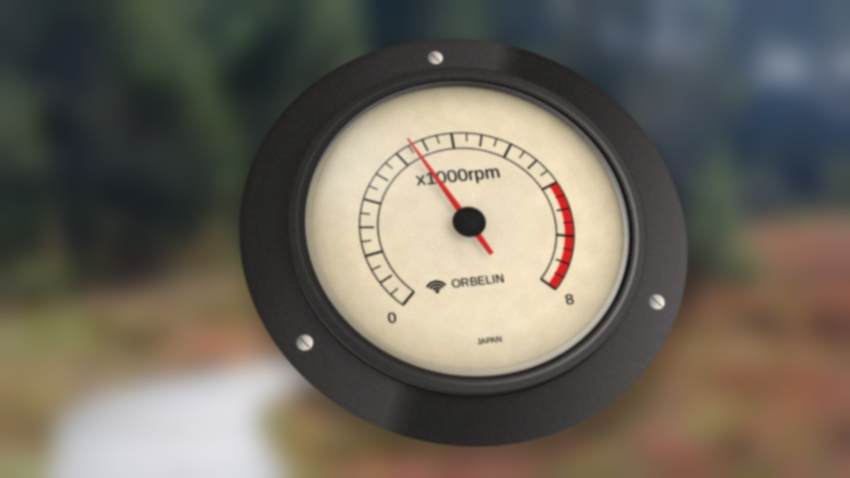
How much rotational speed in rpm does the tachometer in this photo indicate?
3250 rpm
